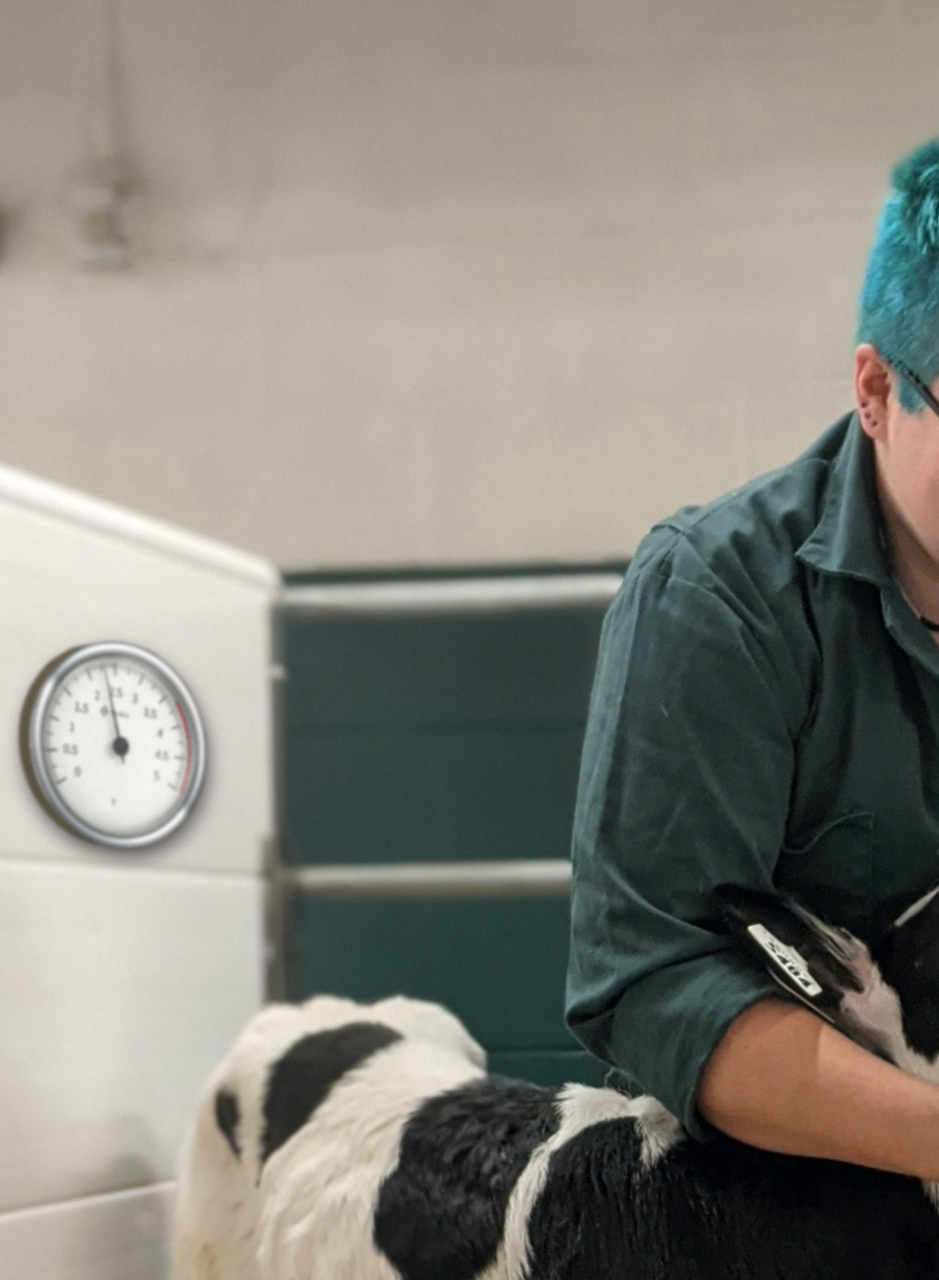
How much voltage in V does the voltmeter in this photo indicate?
2.25 V
